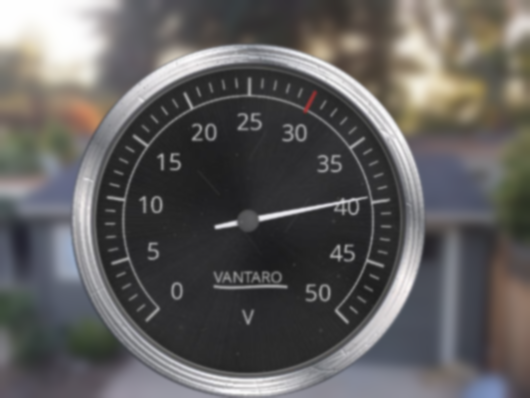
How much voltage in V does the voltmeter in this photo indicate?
39.5 V
